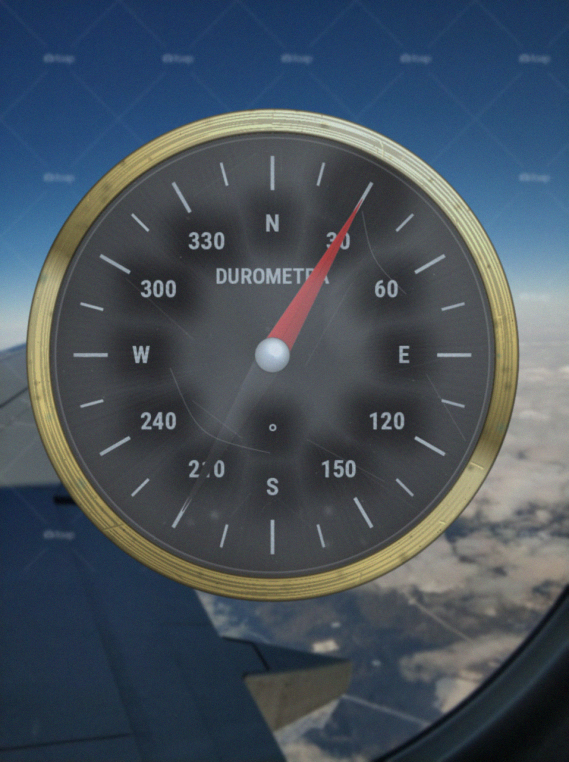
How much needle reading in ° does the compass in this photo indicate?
30 °
